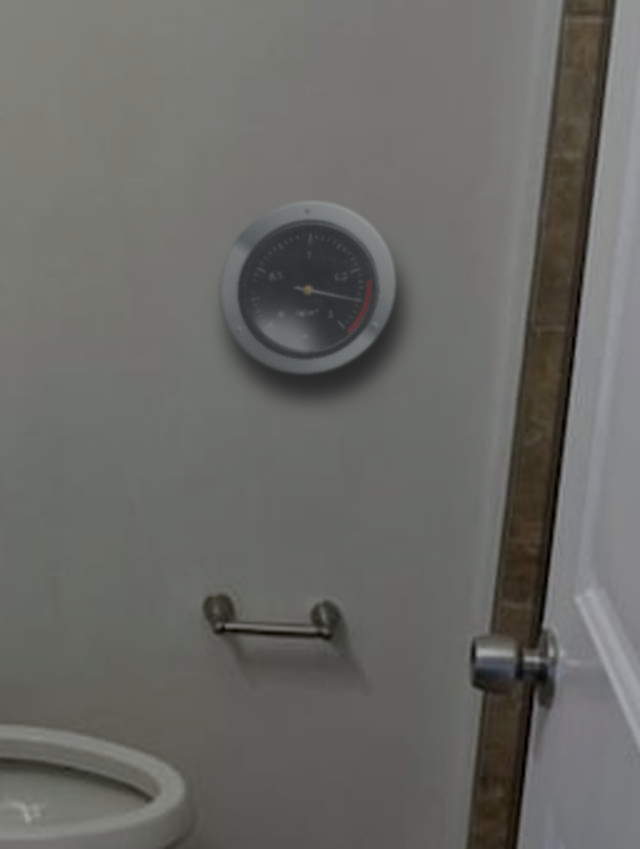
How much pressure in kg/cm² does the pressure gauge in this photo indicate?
1.75 kg/cm²
